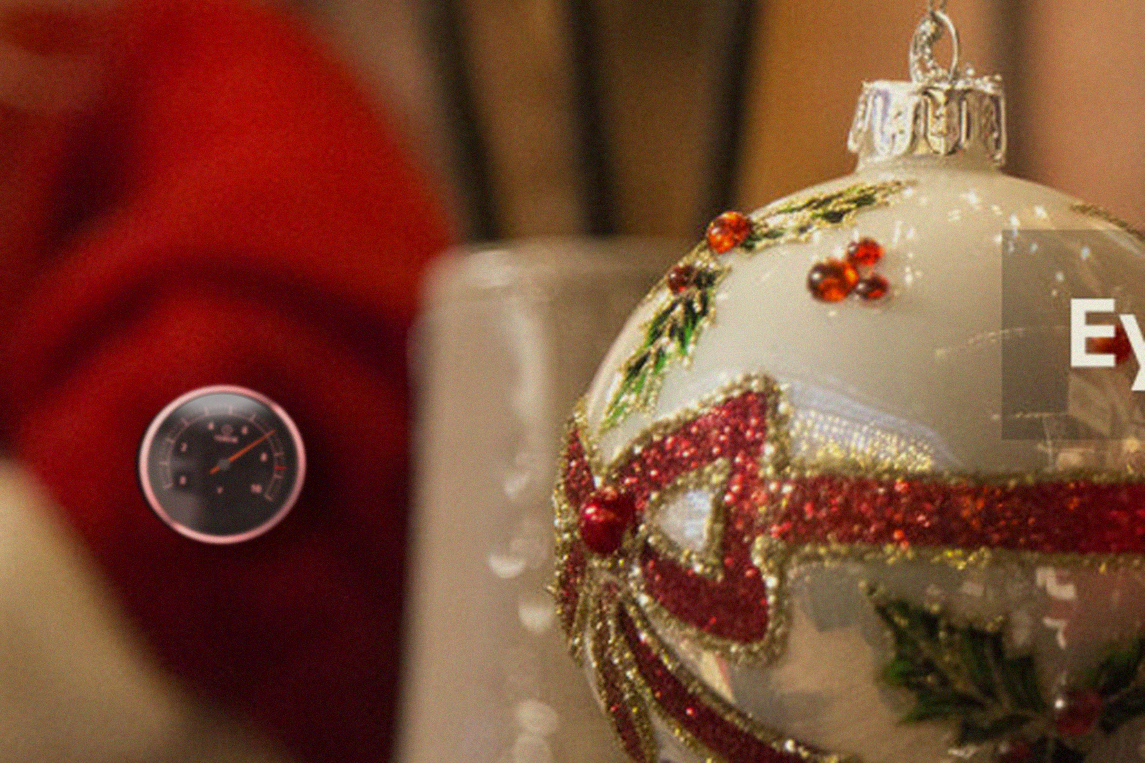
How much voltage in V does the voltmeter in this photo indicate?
7 V
